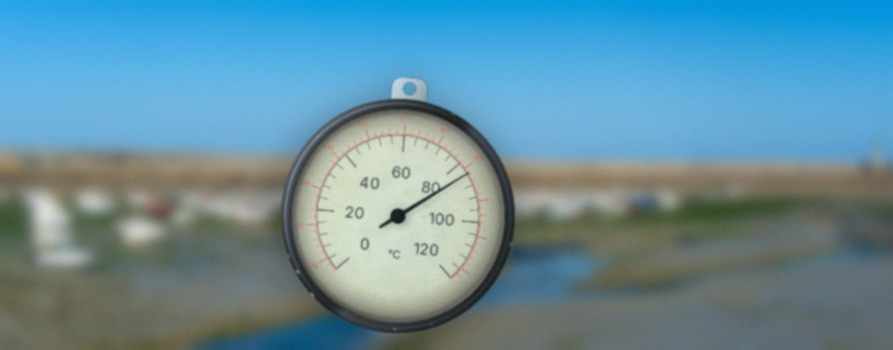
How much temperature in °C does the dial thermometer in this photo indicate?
84 °C
